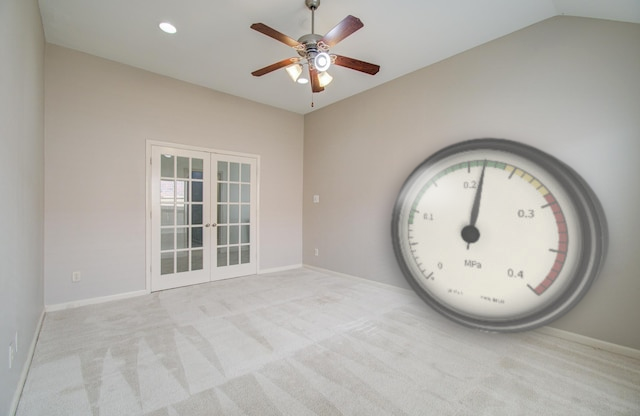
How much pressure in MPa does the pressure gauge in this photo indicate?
0.22 MPa
